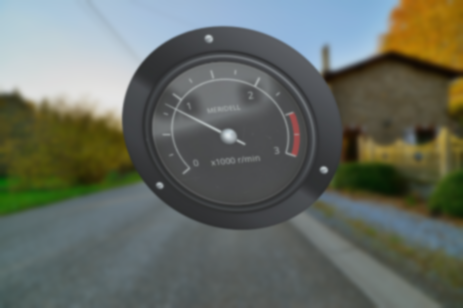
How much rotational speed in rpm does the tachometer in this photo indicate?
875 rpm
